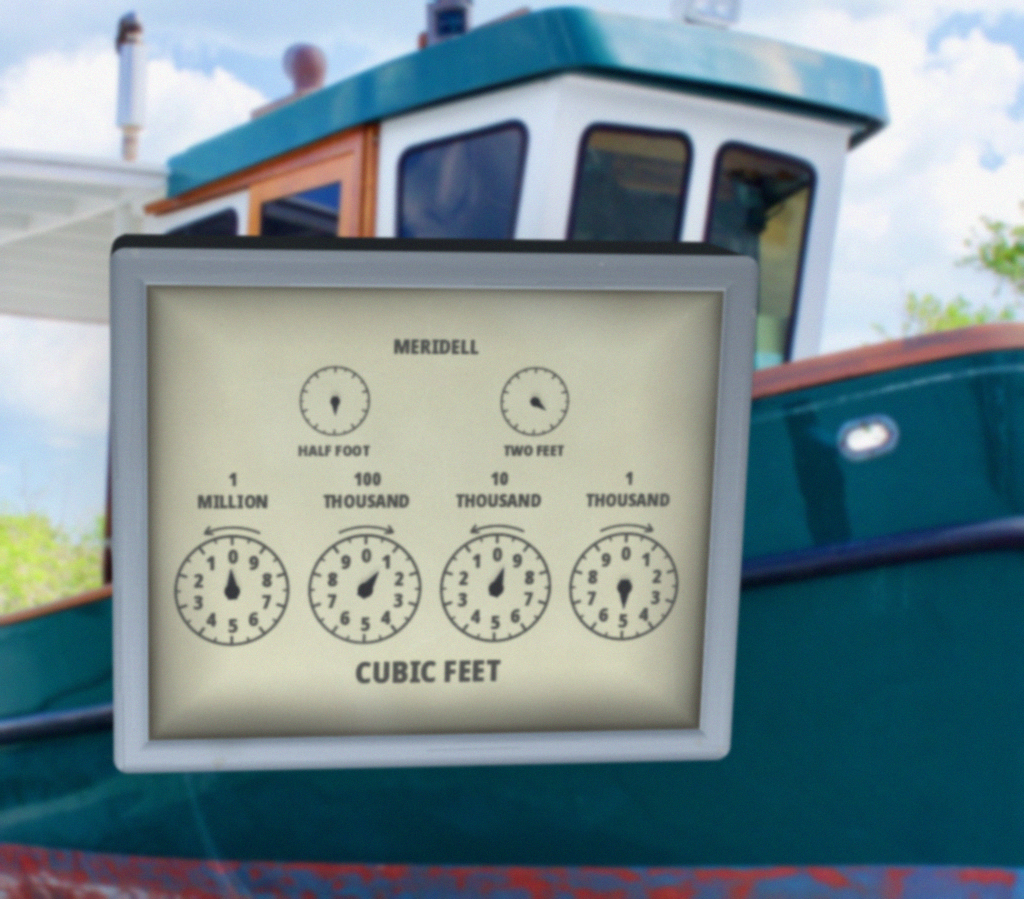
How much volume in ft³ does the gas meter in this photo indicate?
9500 ft³
